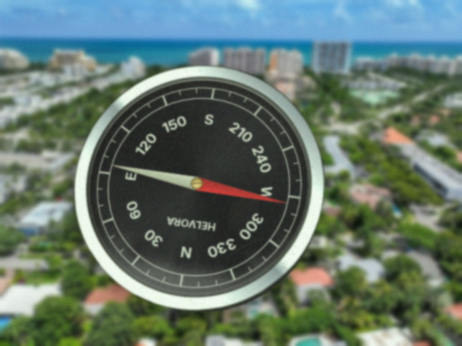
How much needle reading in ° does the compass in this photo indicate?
275 °
